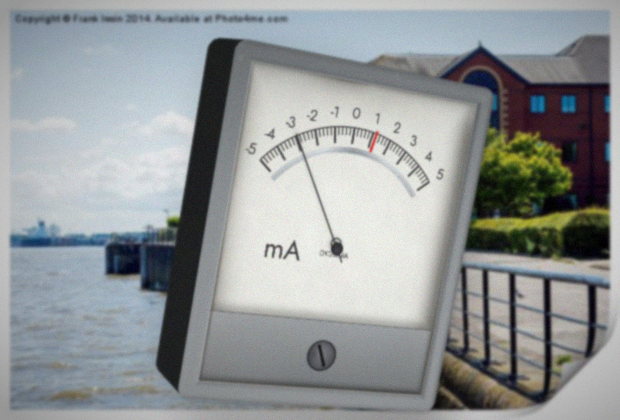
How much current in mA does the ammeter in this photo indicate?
-3 mA
